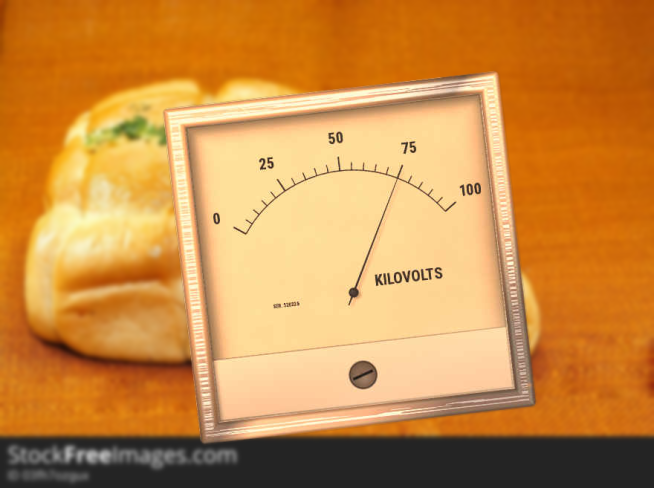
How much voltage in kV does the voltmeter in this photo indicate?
75 kV
